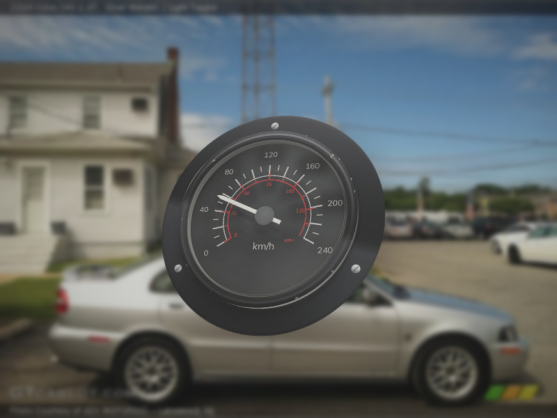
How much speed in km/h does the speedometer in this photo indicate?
55 km/h
